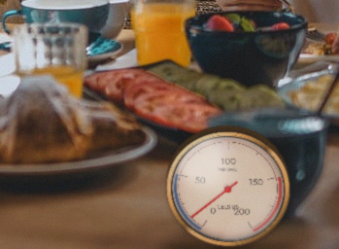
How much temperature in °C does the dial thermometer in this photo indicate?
12.5 °C
